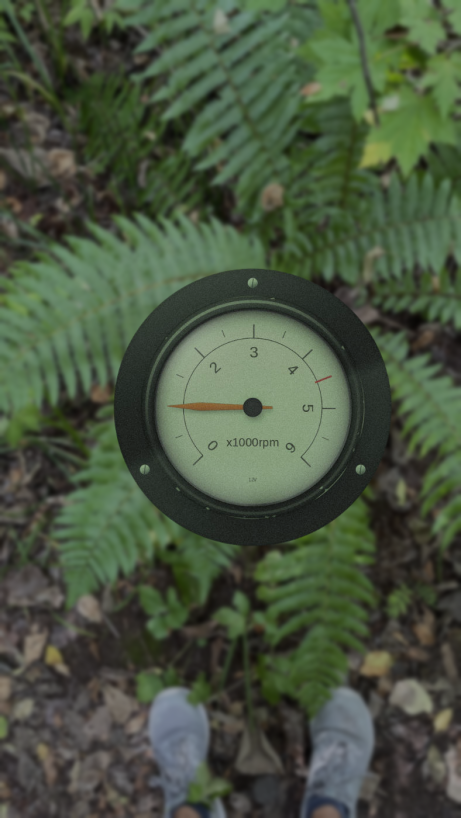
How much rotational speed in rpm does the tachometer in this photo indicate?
1000 rpm
